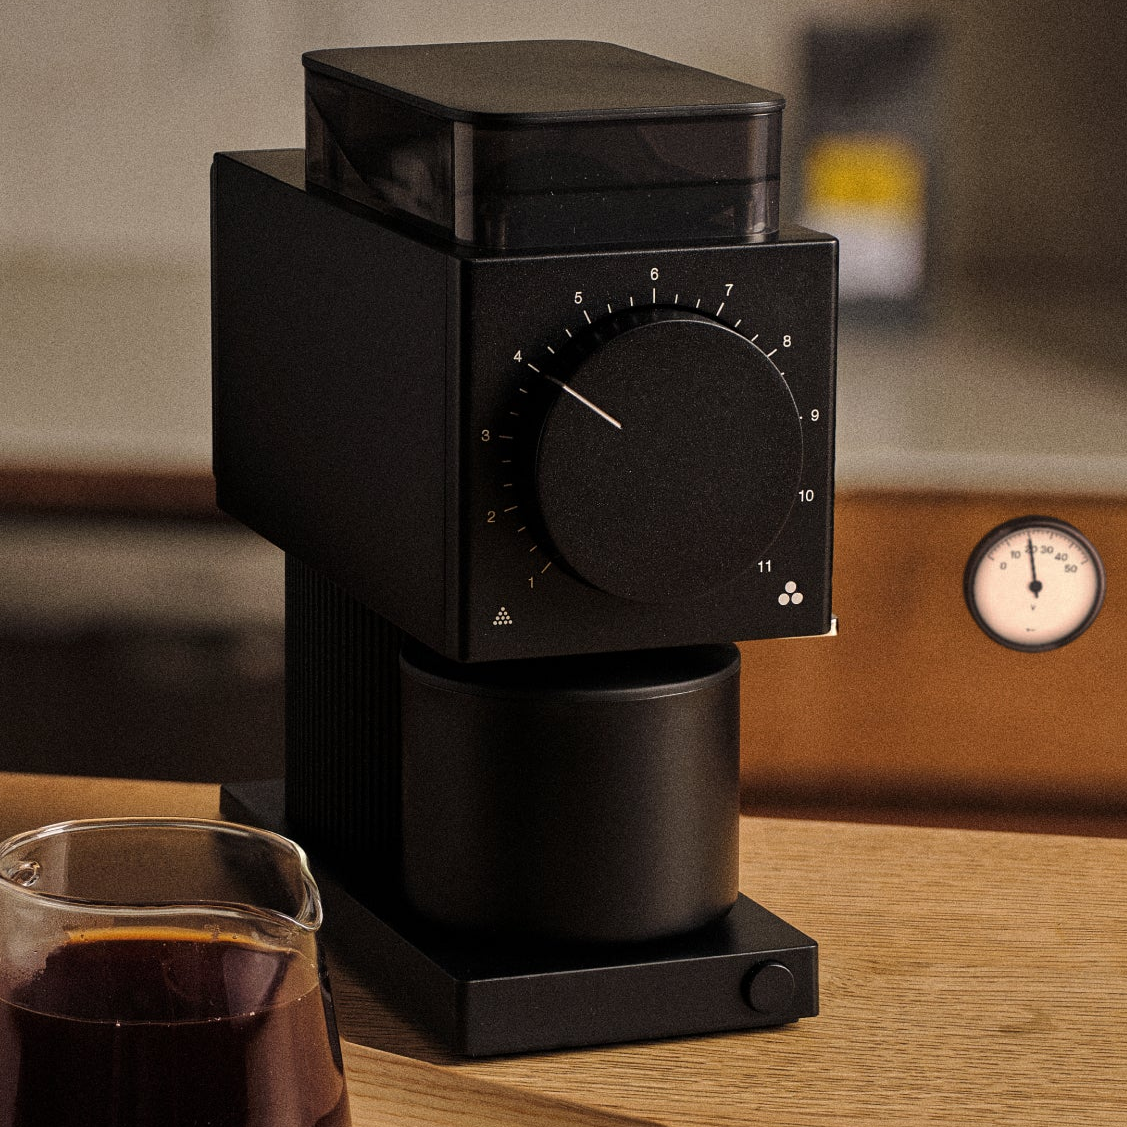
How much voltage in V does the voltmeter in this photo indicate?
20 V
